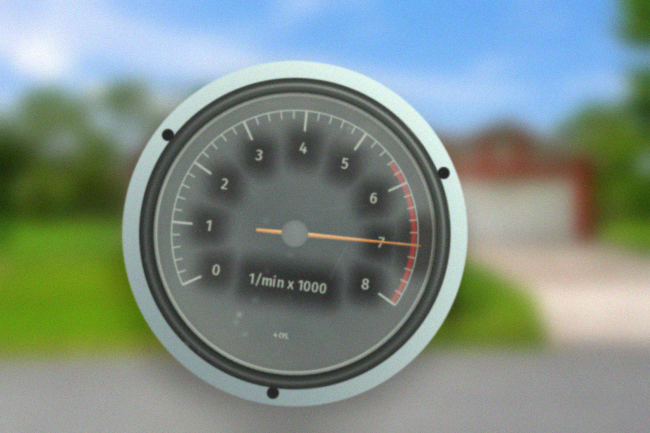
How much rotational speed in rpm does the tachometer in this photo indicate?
7000 rpm
